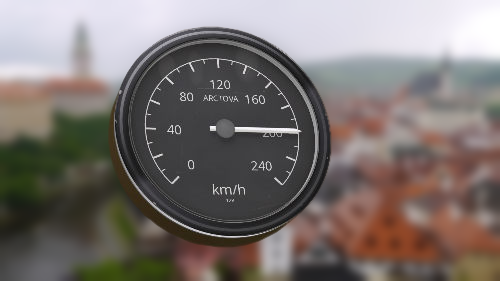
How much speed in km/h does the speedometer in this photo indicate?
200 km/h
